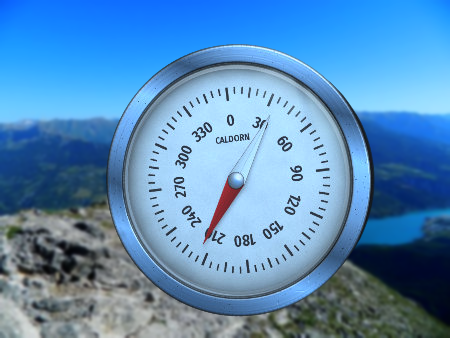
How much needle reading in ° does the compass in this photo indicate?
215 °
